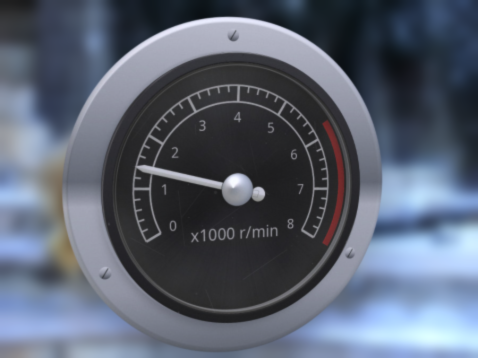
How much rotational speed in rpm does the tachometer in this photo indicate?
1400 rpm
